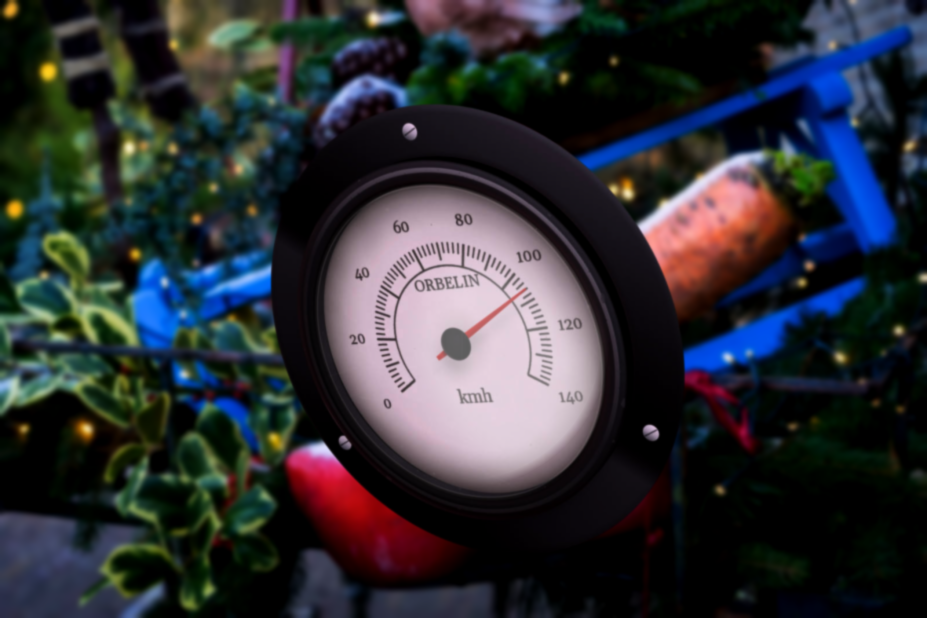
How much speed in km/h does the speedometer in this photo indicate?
106 km/h
